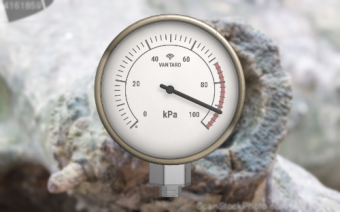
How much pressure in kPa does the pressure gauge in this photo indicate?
92 kPa
